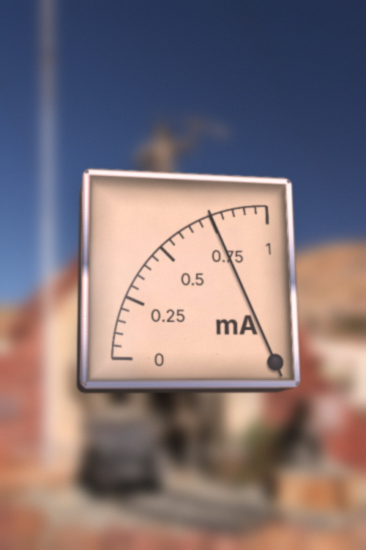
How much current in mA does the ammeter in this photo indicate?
0.75 mA
